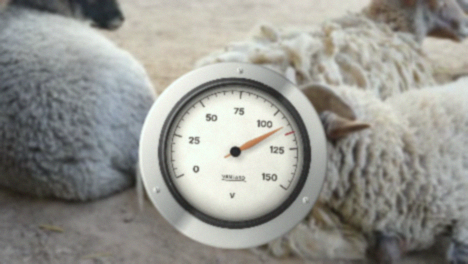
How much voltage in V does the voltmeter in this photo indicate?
110 V
